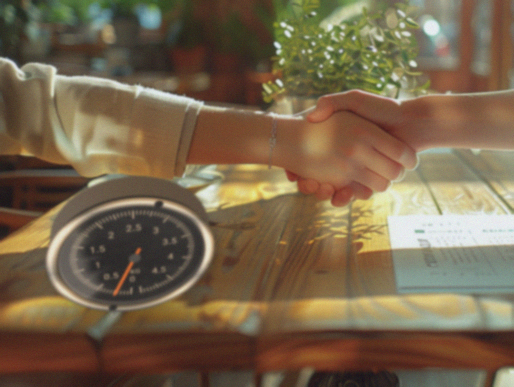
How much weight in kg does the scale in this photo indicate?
0.25 kg
